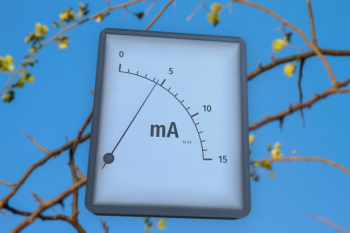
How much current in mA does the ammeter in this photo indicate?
4.5 mA
